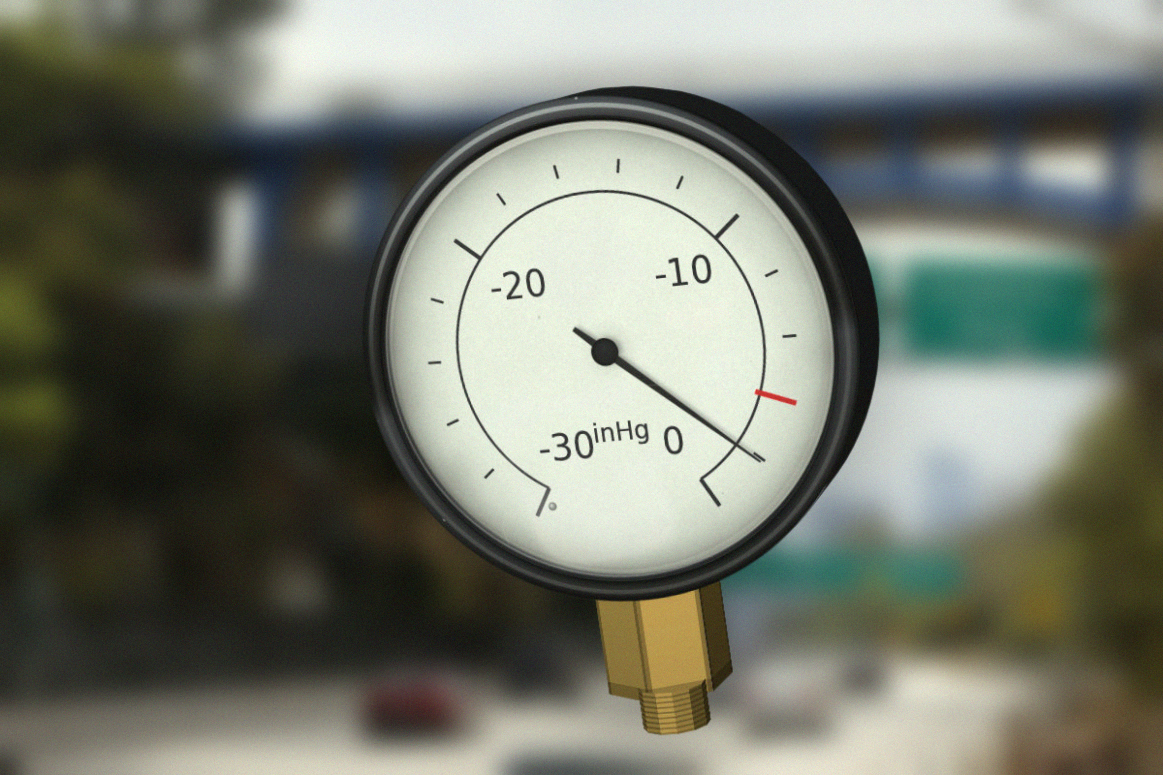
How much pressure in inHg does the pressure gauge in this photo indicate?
-2 inHg
